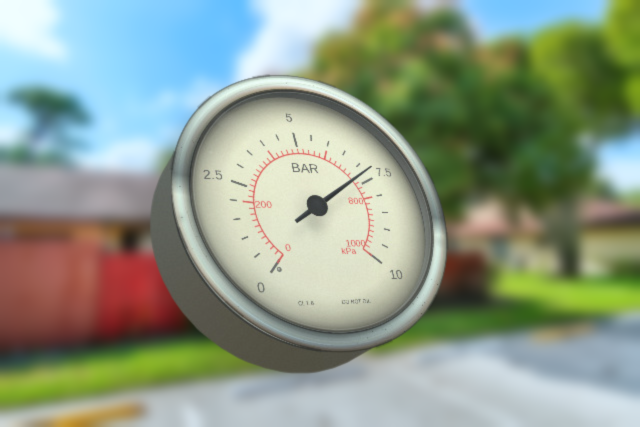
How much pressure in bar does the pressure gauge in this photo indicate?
7.25 bar
